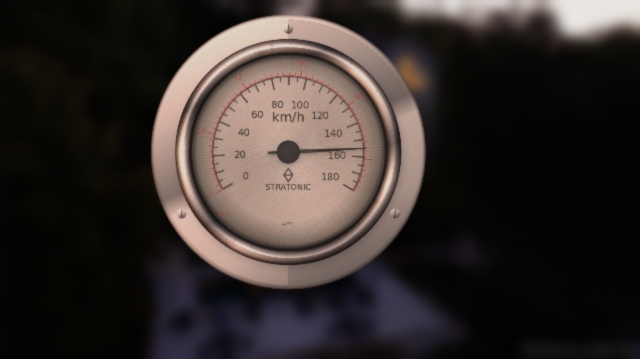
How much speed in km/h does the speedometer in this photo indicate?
155 km/h
